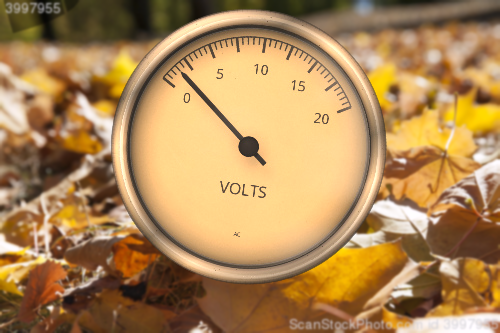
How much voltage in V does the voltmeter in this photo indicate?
1.5 V
